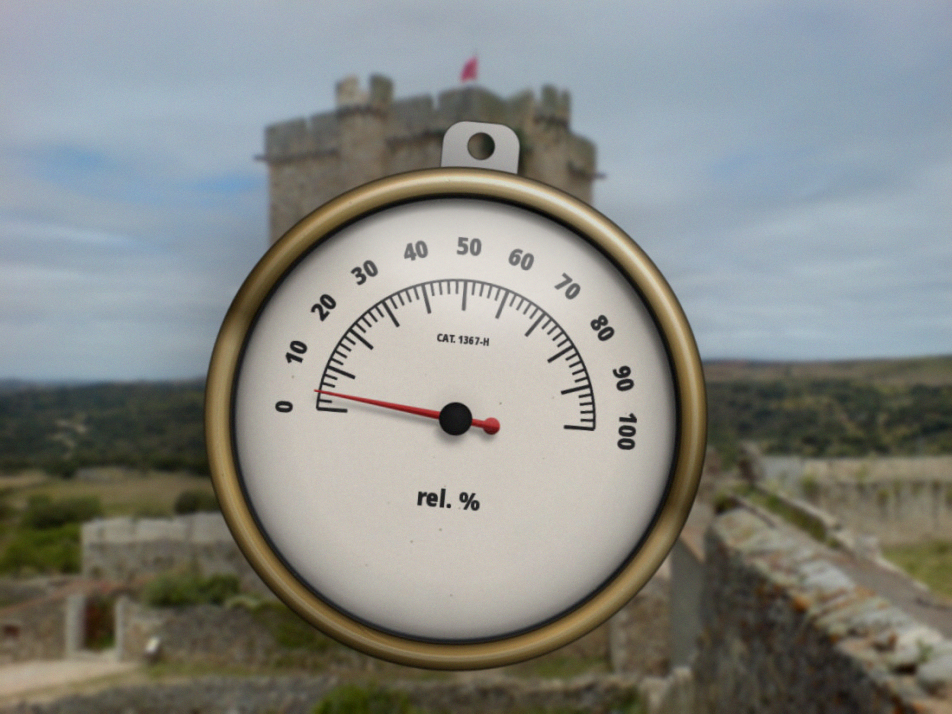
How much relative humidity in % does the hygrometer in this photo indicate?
4 %
